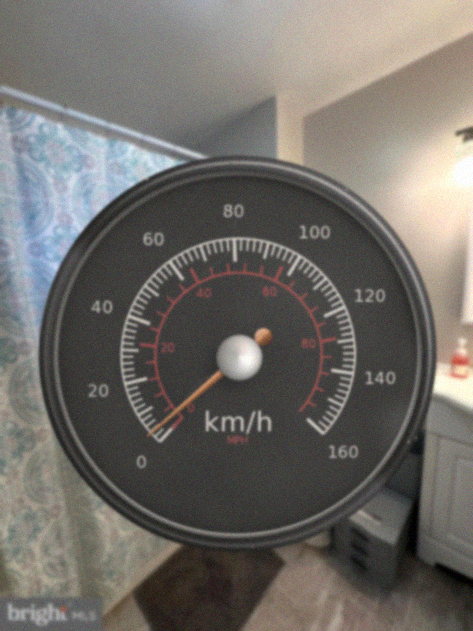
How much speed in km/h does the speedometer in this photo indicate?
4 km/h
